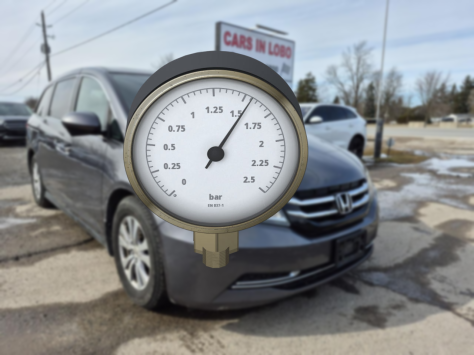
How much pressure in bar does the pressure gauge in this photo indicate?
1.55 bar
